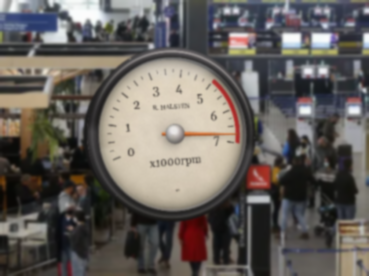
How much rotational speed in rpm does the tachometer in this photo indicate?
6750 rpm
